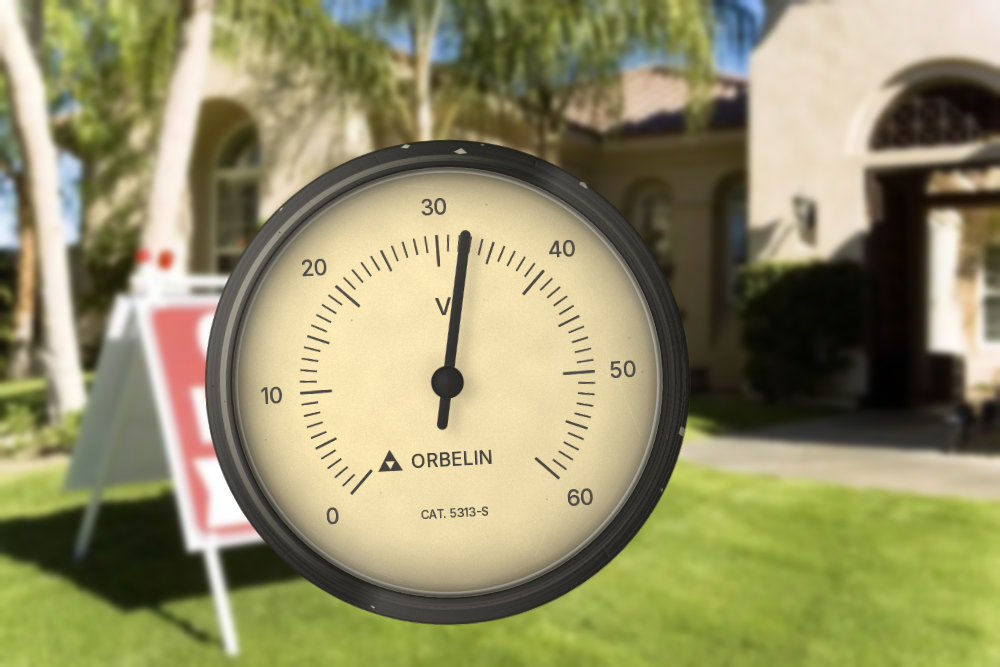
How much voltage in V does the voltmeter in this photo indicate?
32.5 V
